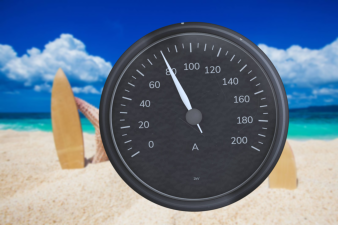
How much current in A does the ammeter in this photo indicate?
80 A
